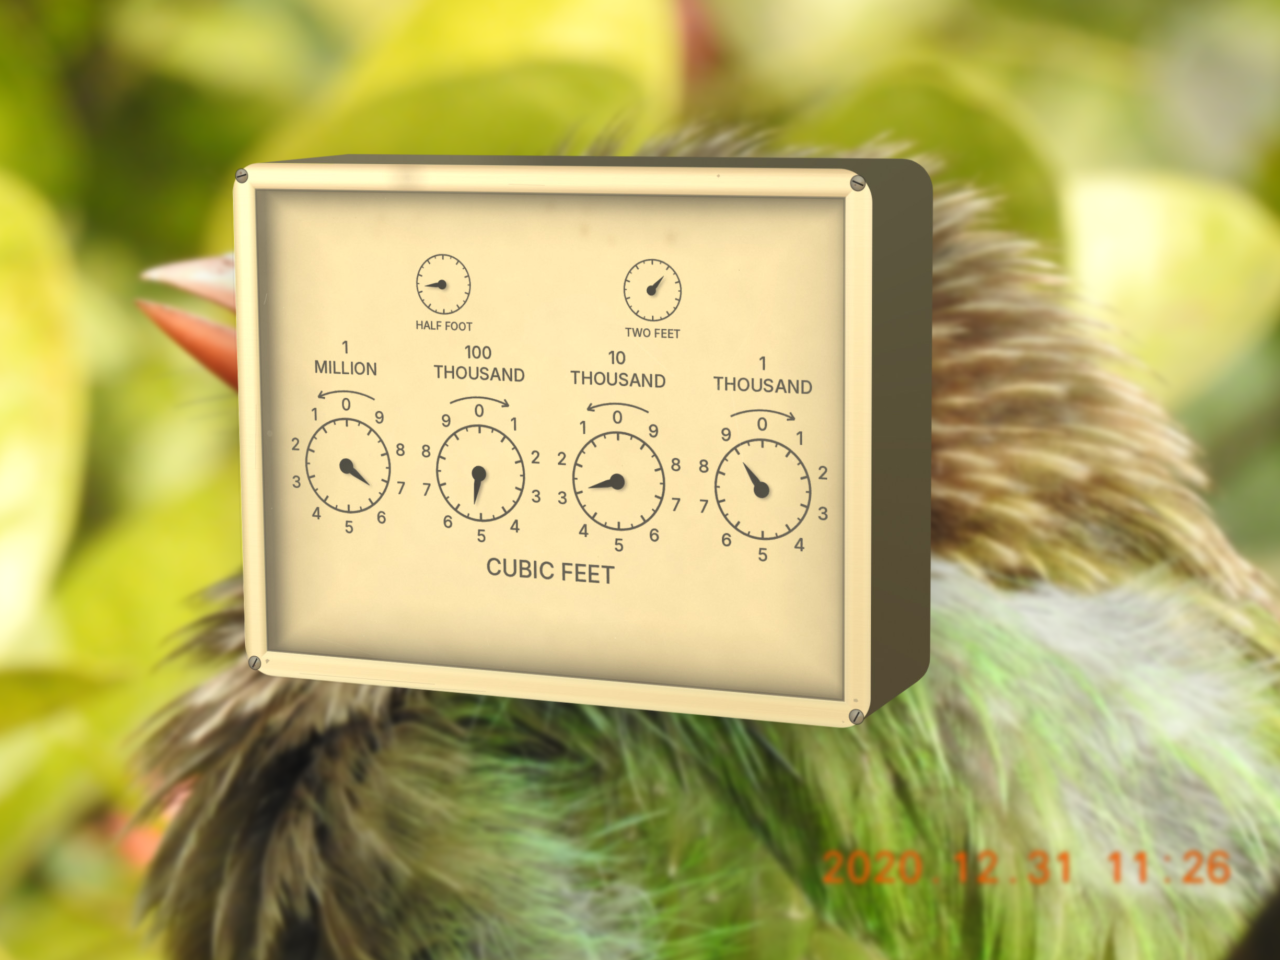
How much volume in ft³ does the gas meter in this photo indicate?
652900 ft³
